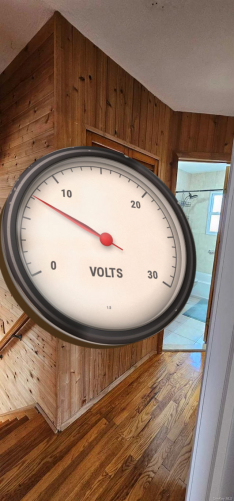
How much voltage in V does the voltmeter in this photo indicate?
7 V
